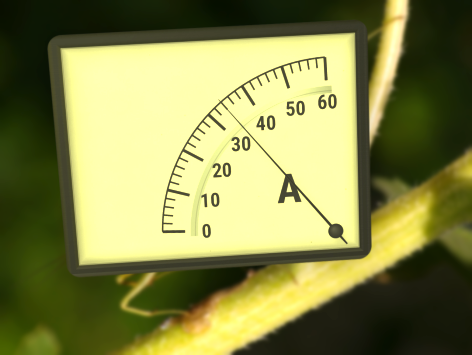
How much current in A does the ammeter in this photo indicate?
34 A
